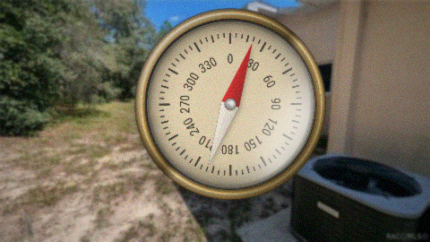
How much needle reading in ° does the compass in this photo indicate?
20 °
